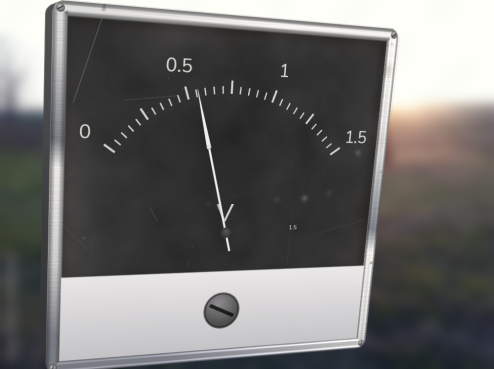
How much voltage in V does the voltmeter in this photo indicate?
0.55 V
